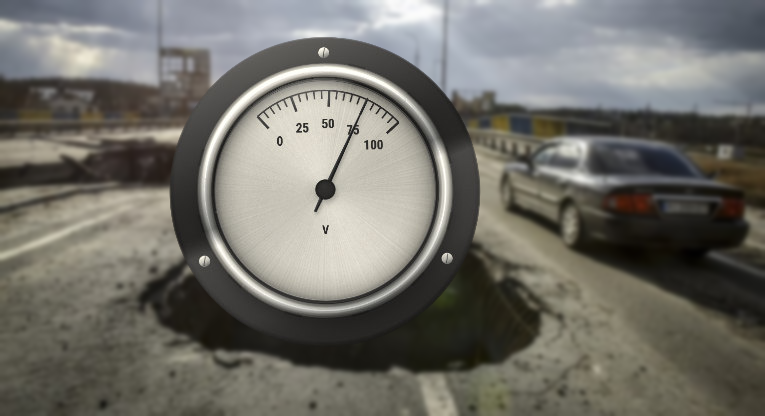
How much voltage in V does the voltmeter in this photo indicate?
75 V
